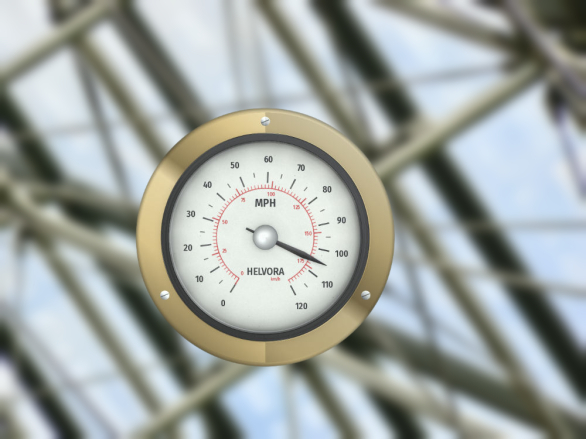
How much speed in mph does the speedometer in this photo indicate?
105 mph
